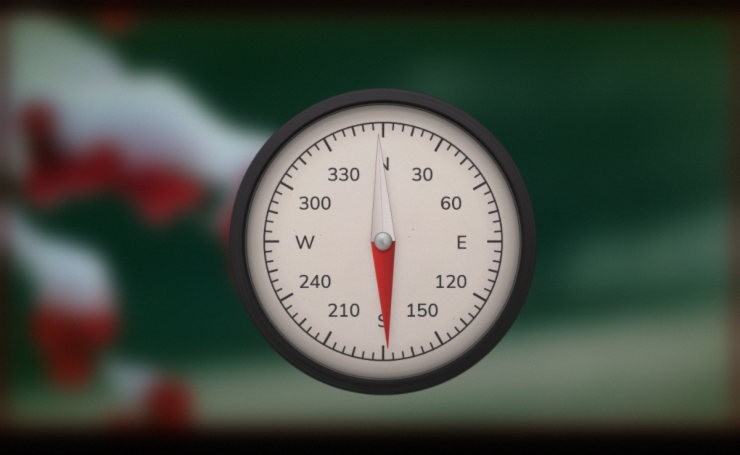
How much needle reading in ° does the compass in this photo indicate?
177.5 °
